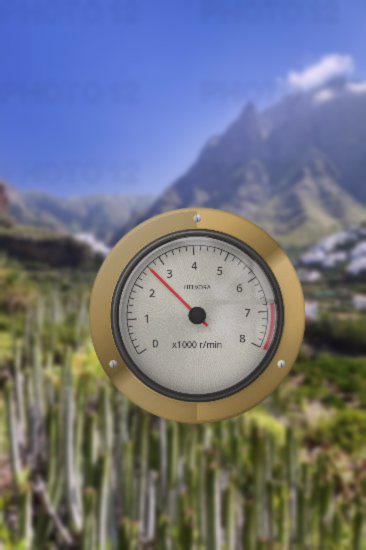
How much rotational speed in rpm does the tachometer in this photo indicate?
2600 rpm
